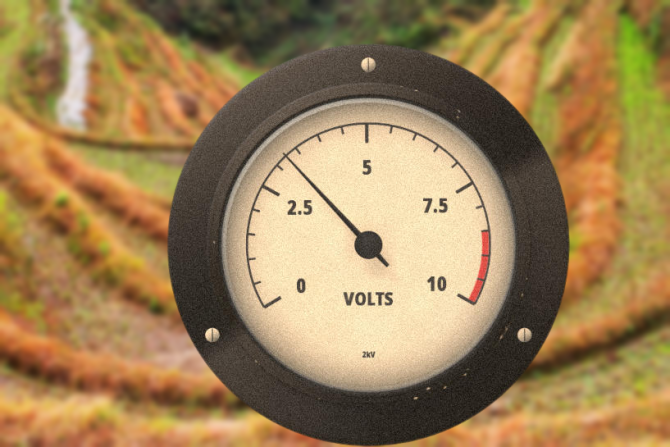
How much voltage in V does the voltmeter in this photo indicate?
3.25 V
